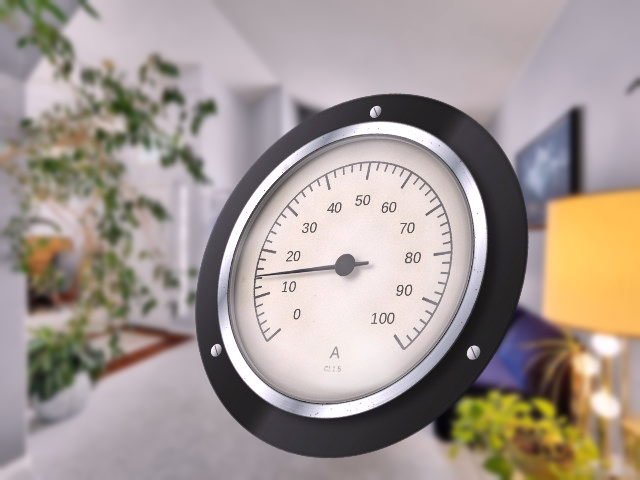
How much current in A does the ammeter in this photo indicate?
14 A
